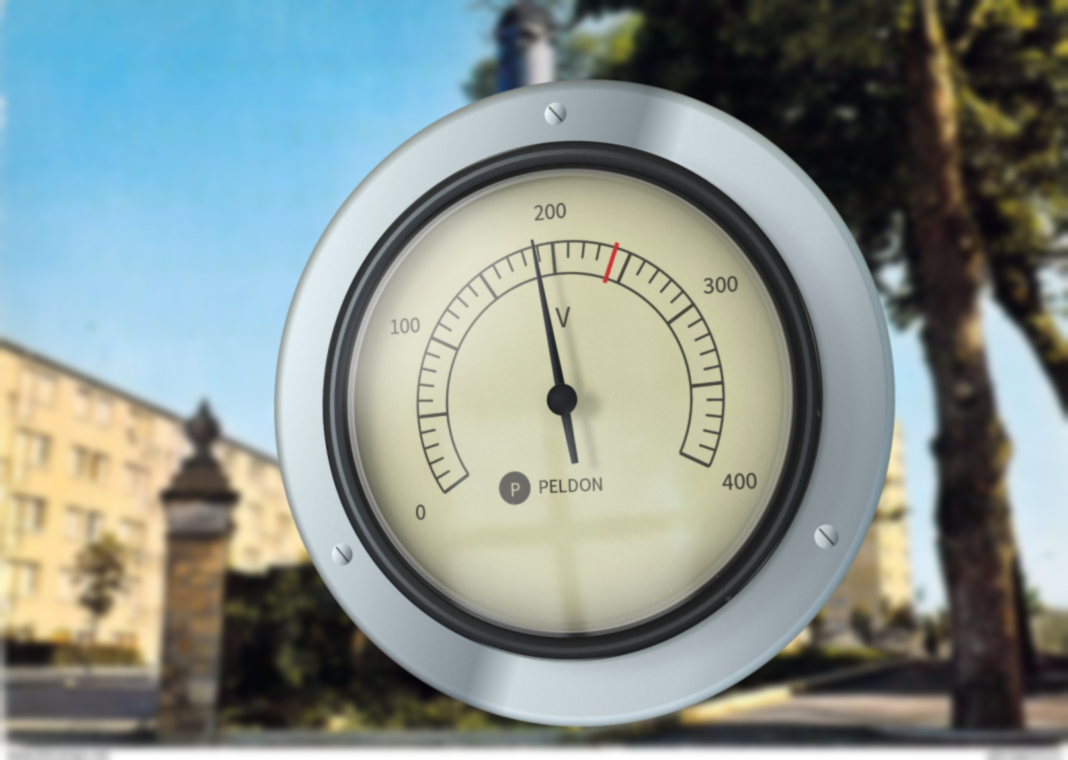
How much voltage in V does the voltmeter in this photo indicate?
190 V
